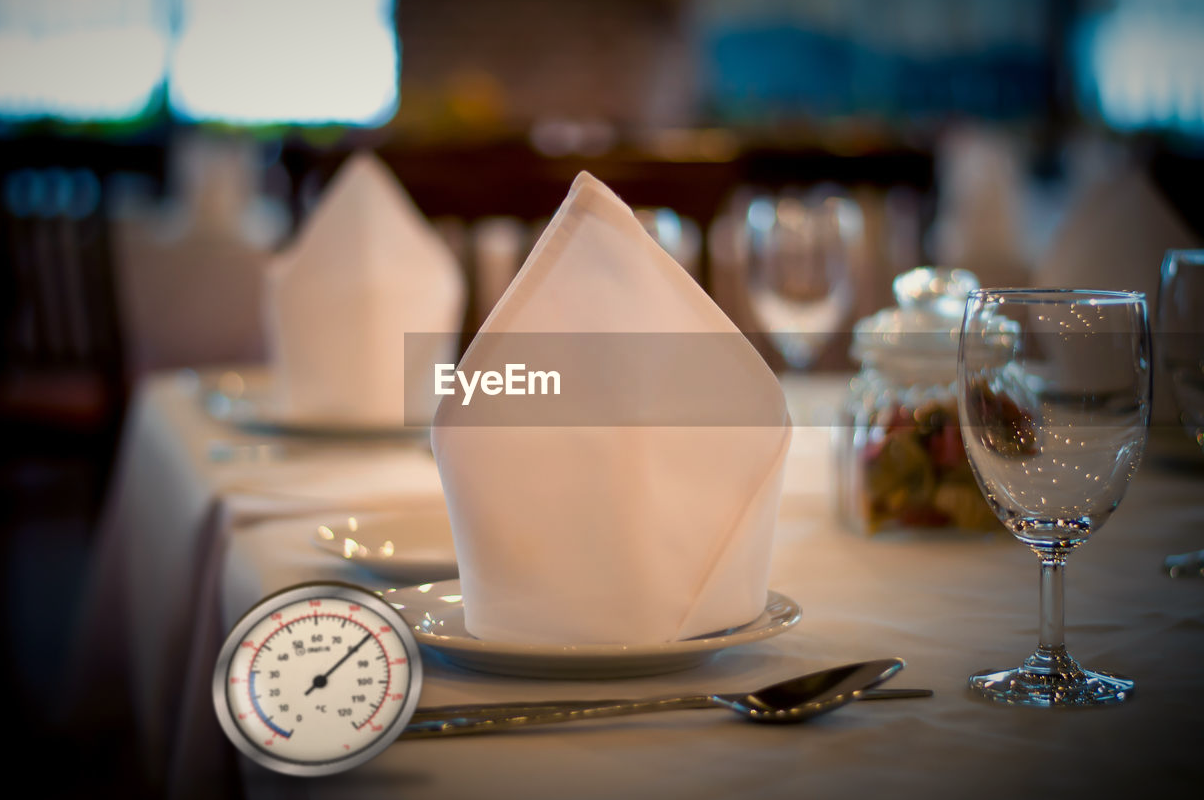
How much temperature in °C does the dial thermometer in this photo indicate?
80 °C
